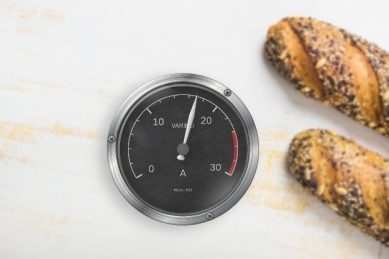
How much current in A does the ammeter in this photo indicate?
17 A
